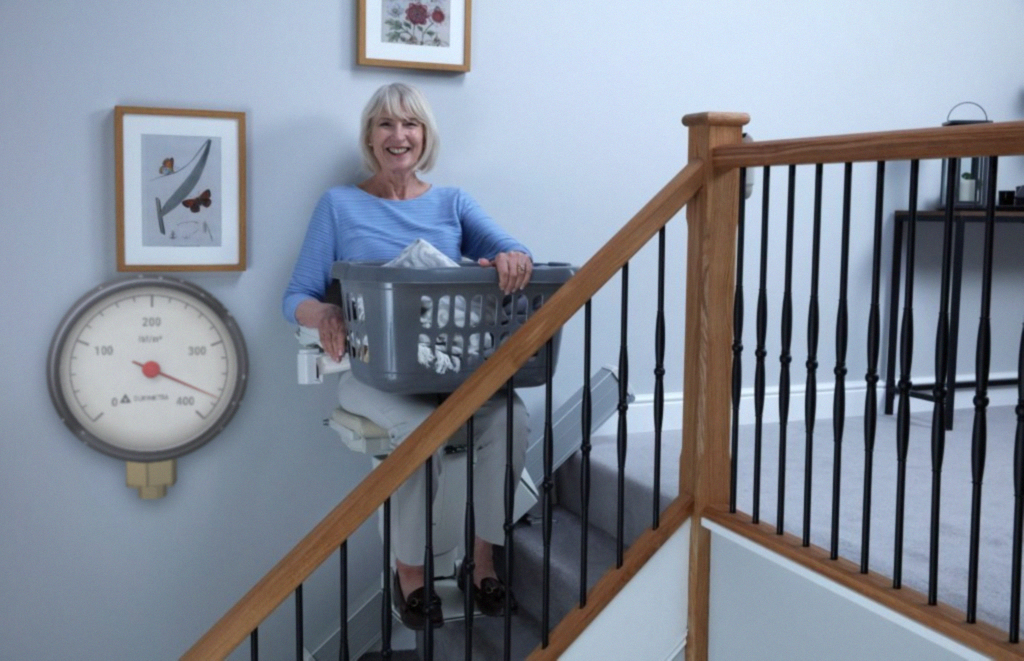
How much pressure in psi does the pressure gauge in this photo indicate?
370 psi
